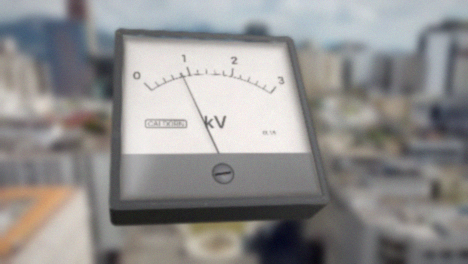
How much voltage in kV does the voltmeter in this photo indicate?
0.8 kV
